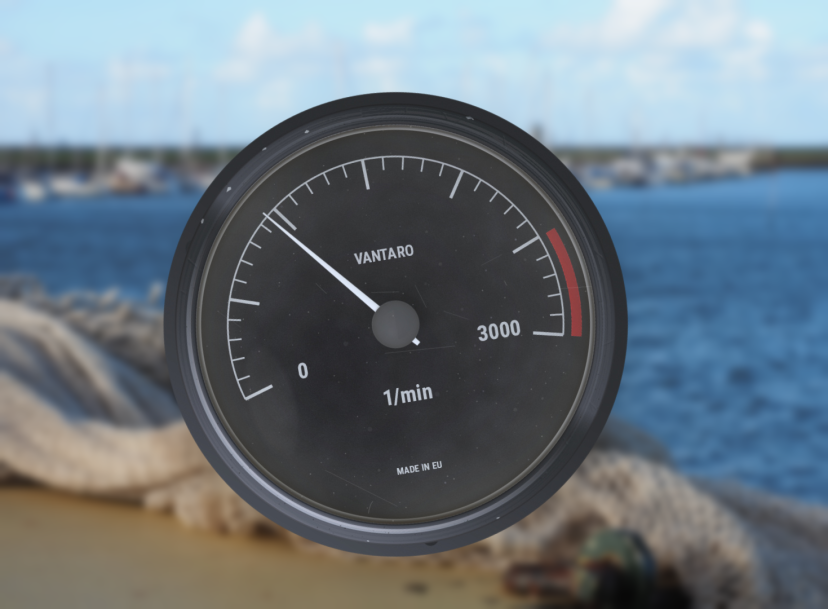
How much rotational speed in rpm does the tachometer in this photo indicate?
950 rpm
